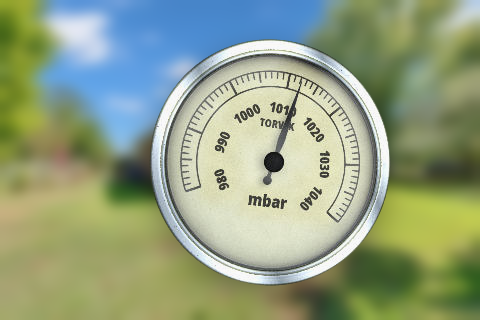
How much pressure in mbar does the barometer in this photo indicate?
1012 mbar
